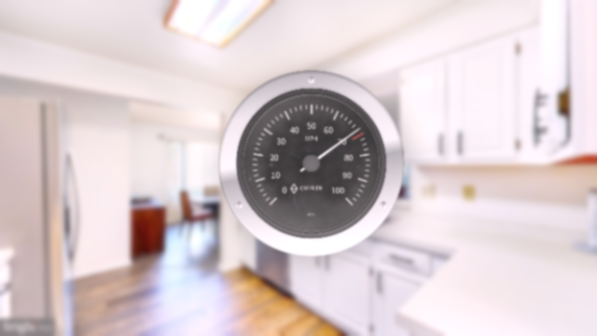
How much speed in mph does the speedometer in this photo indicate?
70 mph
